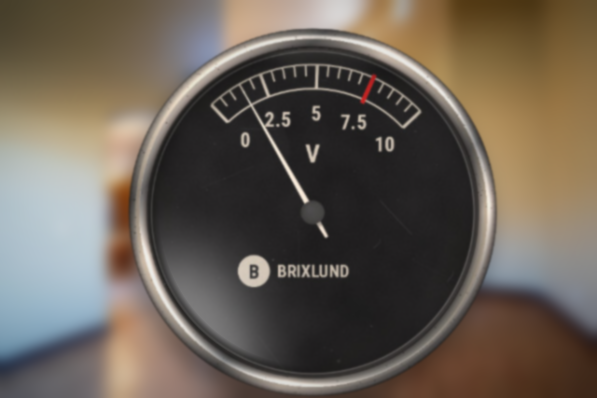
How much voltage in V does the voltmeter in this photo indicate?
1.5 V
